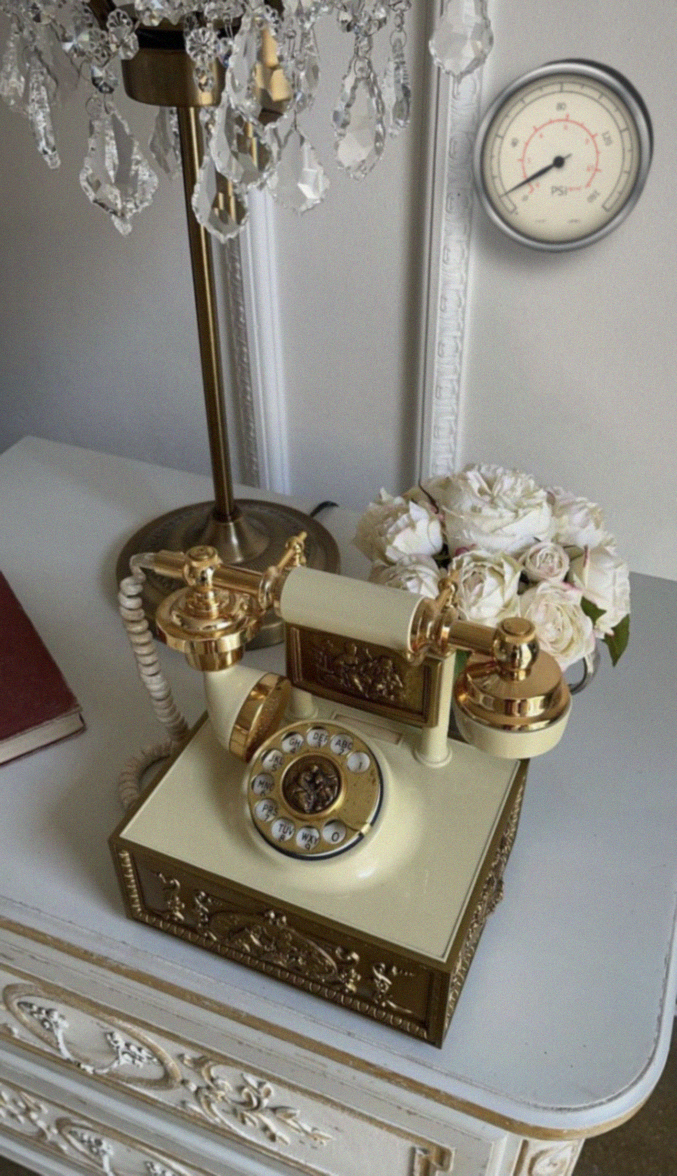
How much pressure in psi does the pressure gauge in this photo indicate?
10 psi
